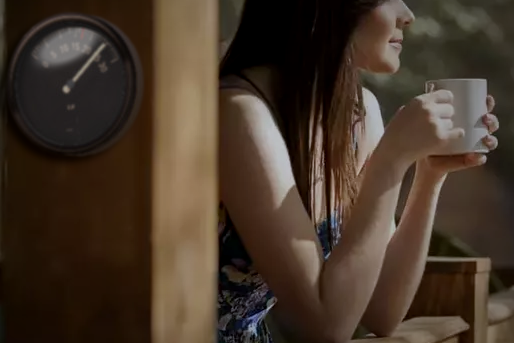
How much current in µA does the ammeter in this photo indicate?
25 µA
